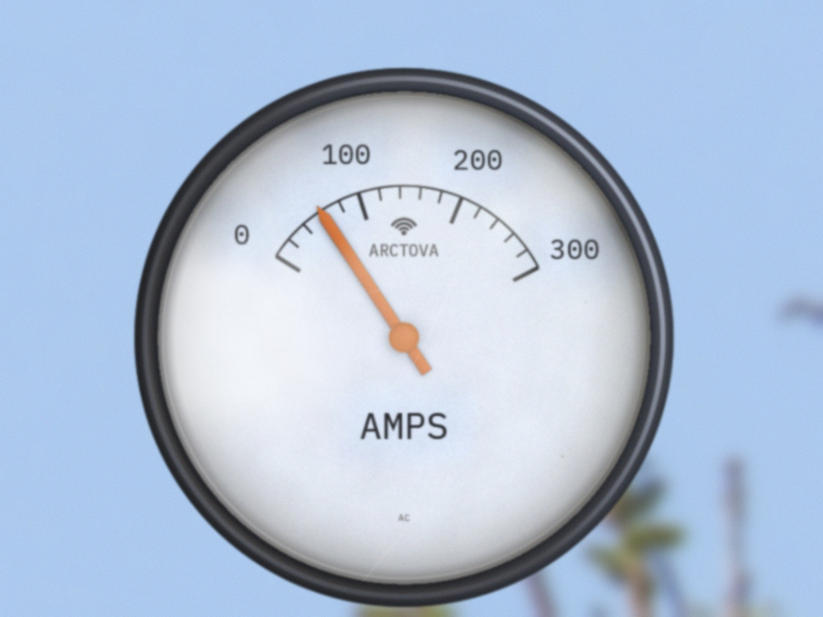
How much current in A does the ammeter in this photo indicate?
60 A
